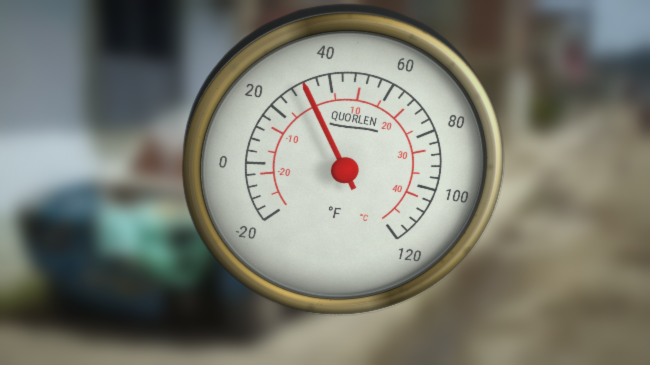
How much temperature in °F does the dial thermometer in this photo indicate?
32 °F
